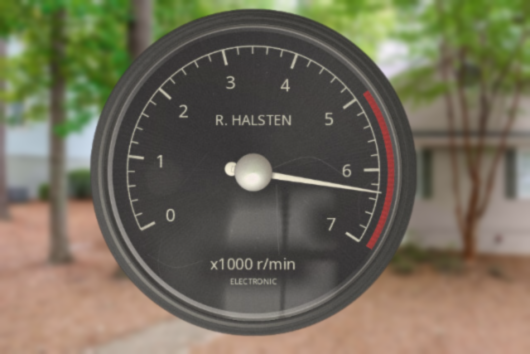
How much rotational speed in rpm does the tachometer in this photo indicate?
6300 rpm
